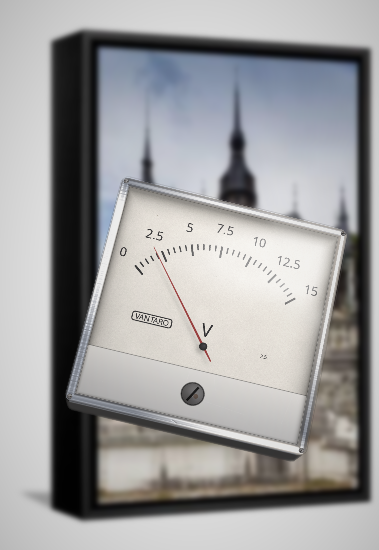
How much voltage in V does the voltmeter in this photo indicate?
2 V
